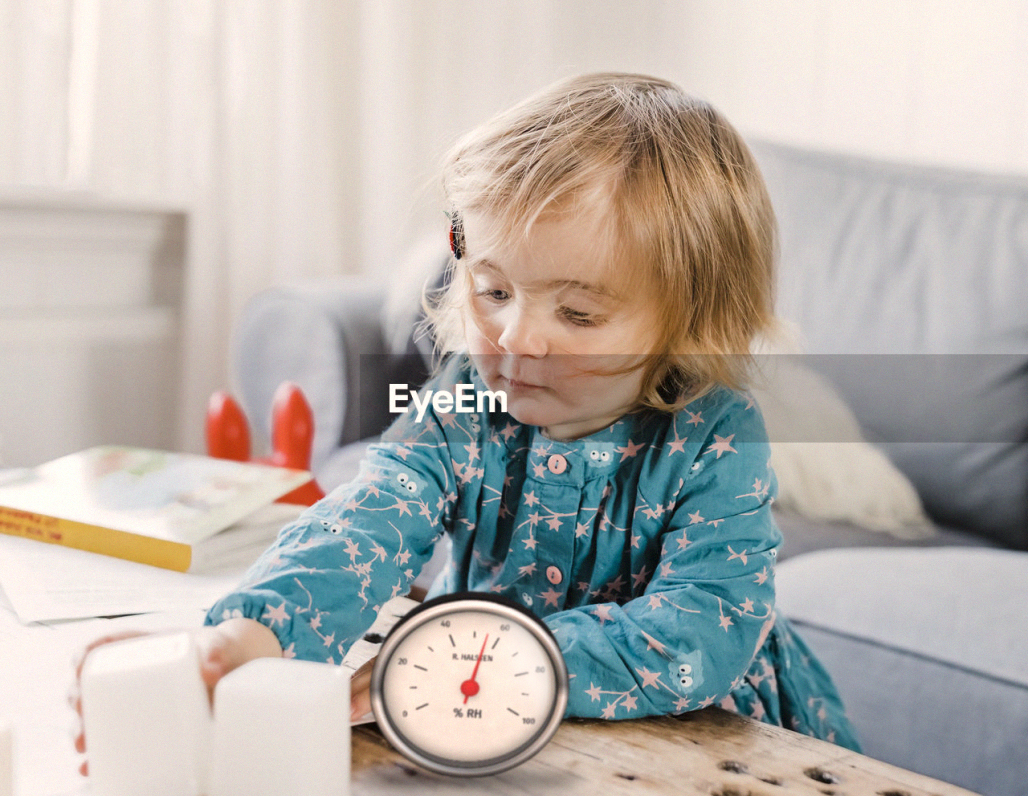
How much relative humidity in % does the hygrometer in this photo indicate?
55 %
